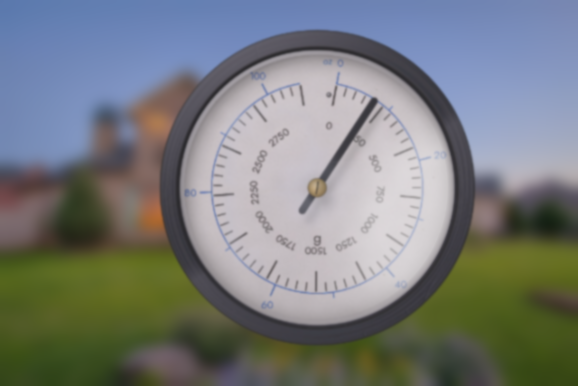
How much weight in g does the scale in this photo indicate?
200 g
